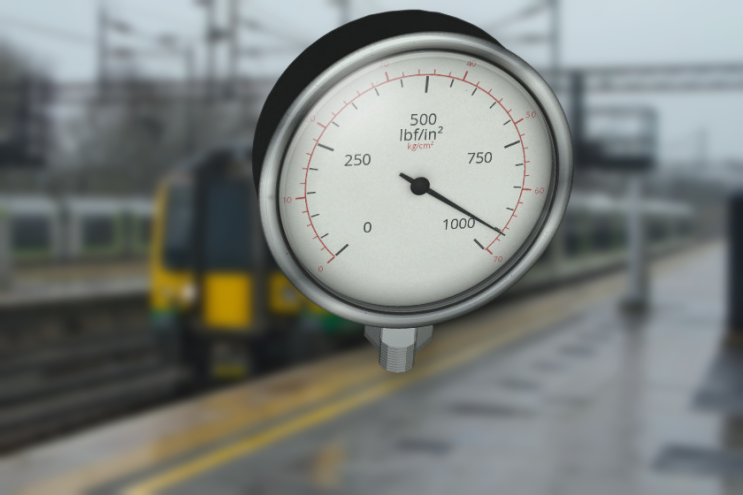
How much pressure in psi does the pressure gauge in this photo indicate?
950 psi
